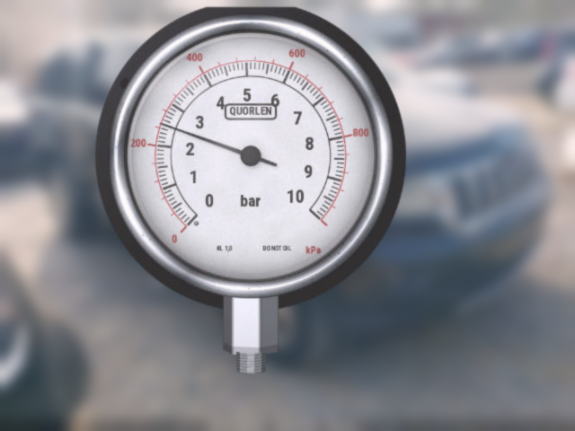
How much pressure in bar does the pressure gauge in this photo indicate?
2.5 bar
